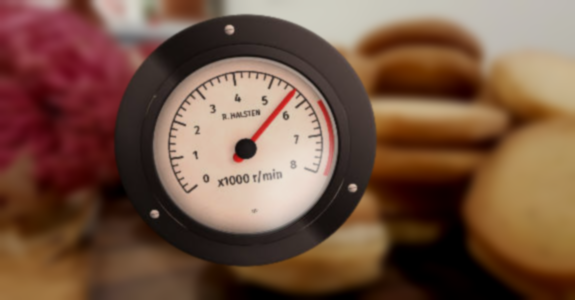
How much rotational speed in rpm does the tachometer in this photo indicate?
5600 rpm
